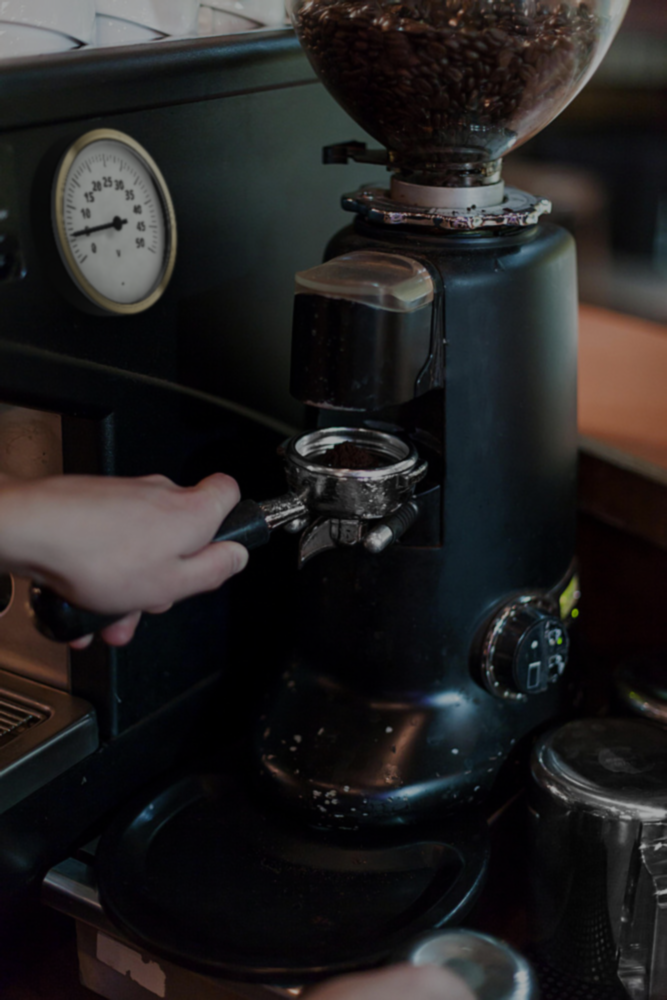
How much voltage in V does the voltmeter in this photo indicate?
5 V
